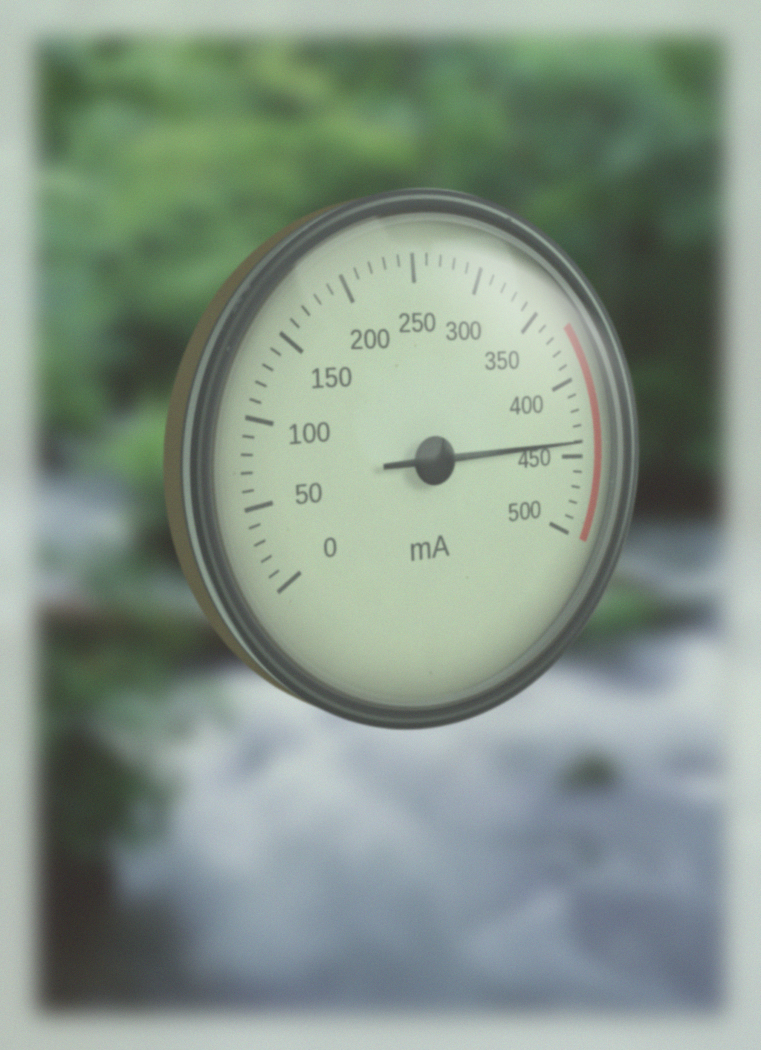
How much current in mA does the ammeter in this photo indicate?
440 mA
